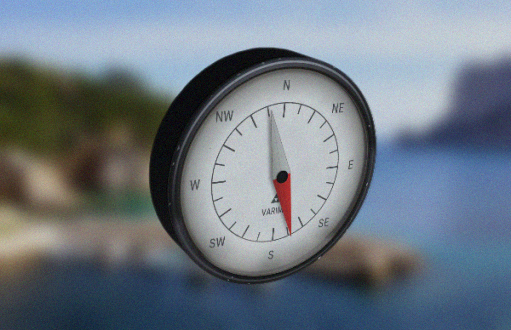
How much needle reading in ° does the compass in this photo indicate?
165 °
